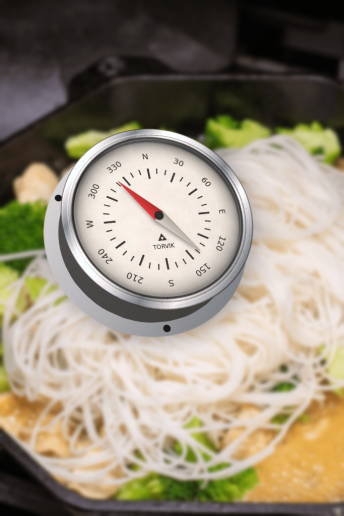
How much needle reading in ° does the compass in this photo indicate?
320 °
